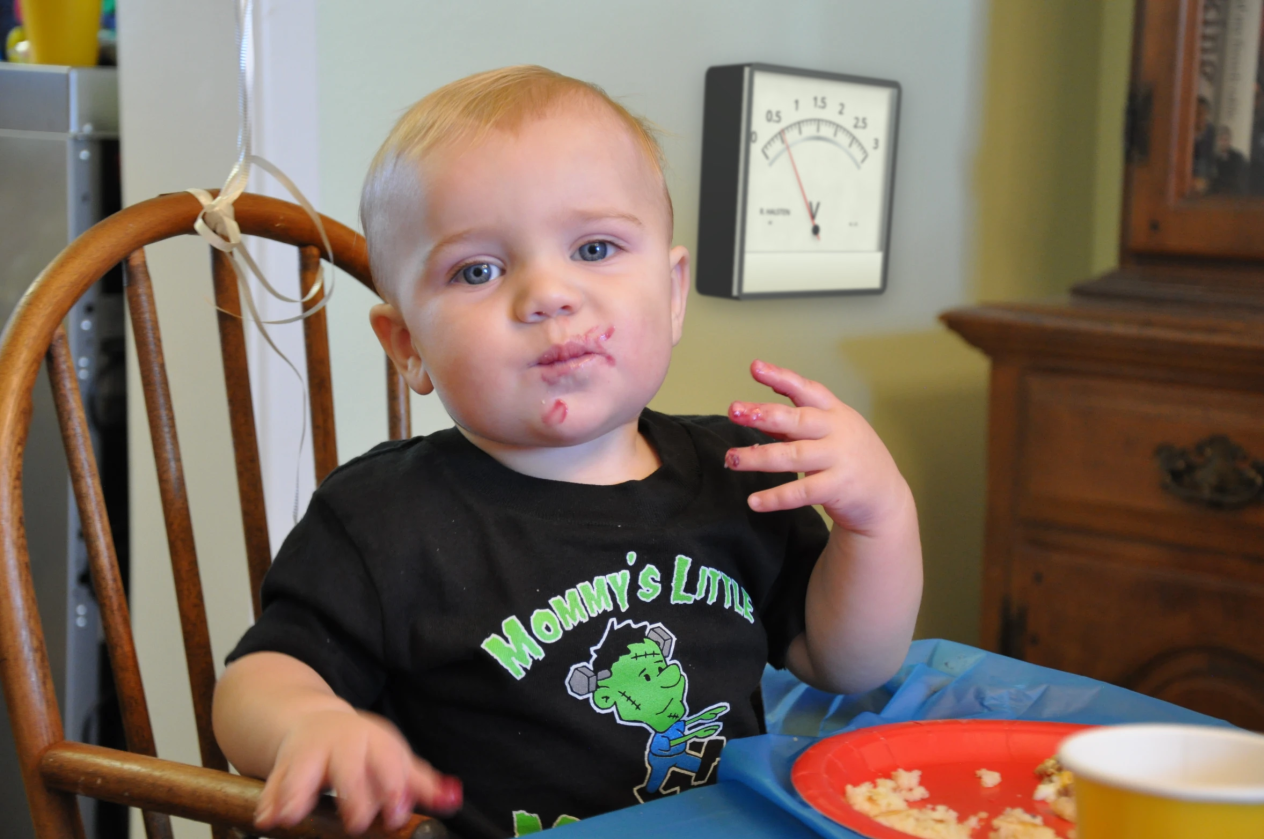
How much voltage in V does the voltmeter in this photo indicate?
0.5 V
